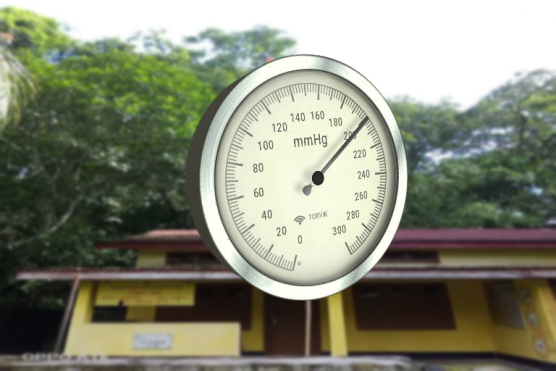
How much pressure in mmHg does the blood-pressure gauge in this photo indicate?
200 mmHg
